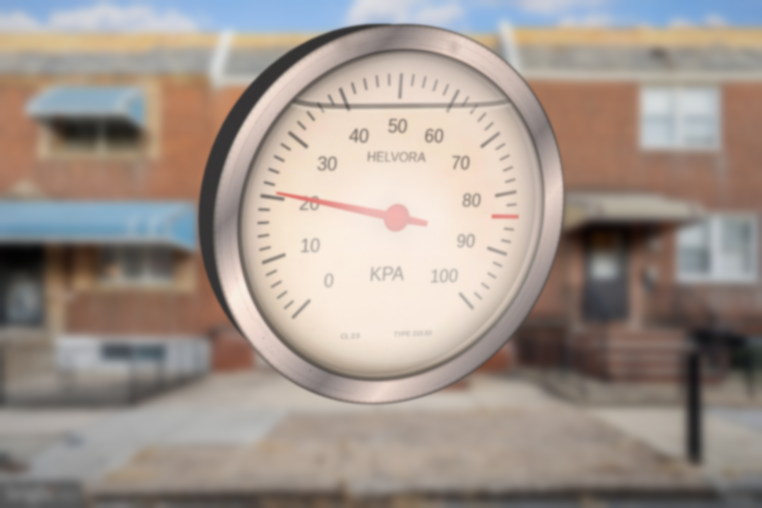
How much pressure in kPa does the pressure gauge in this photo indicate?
21 kPa
